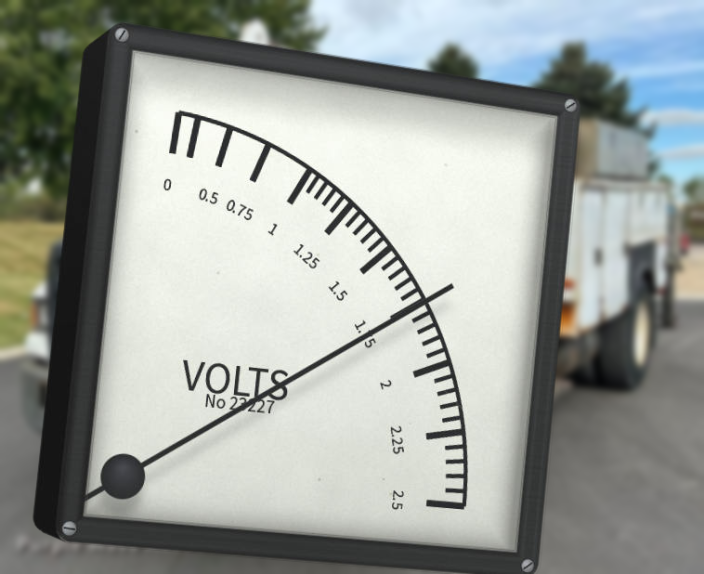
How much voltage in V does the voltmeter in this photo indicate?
1.75 V
